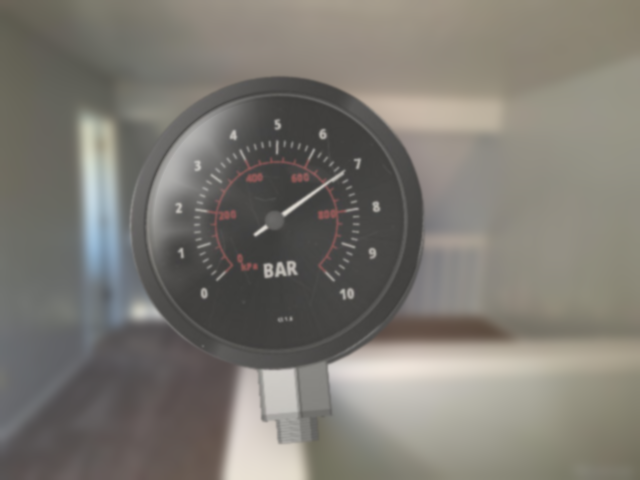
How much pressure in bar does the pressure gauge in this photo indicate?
7 bar
